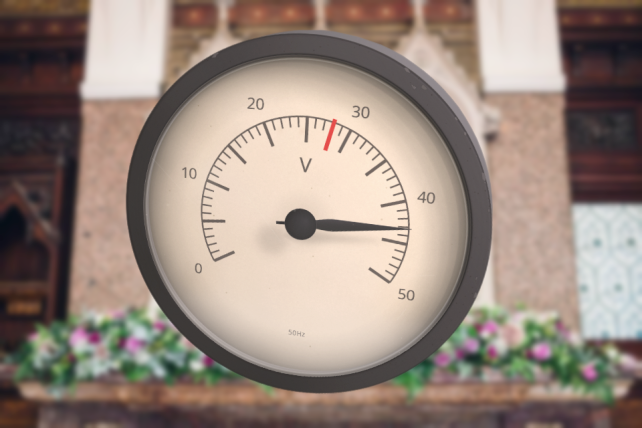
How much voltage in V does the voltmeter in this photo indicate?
43 V
